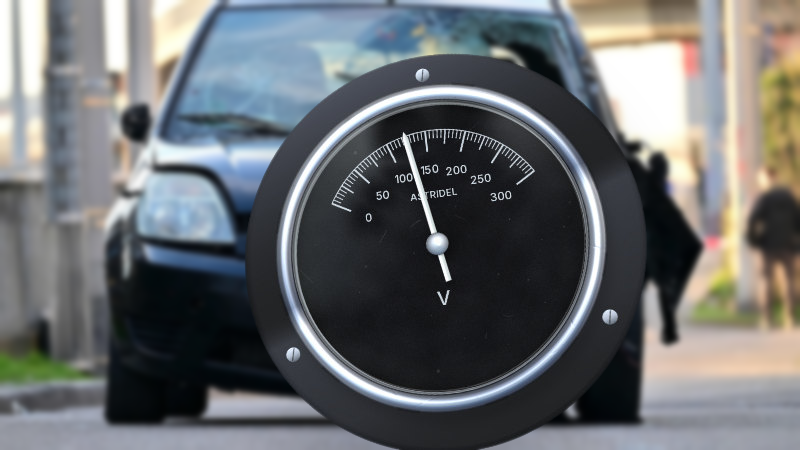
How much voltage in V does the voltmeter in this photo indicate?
125 V
